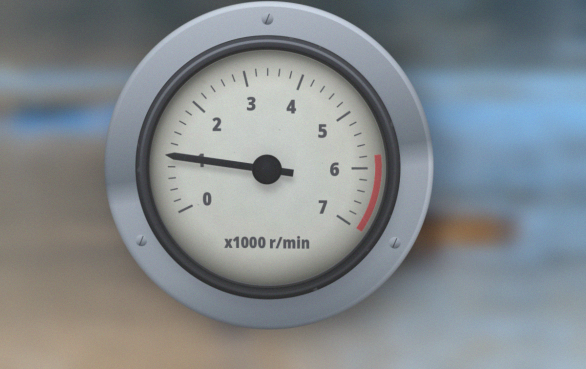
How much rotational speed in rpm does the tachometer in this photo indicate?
1000 rpm
